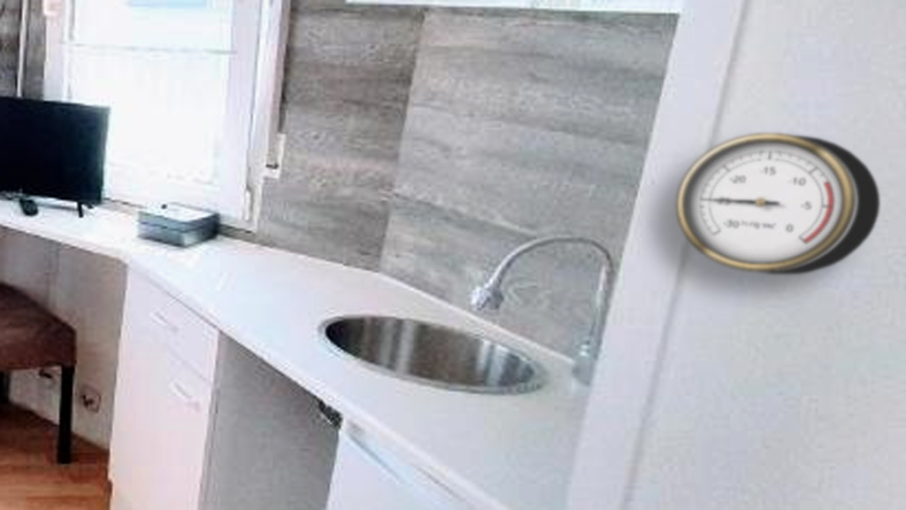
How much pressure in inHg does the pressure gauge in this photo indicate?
-25 inHg
